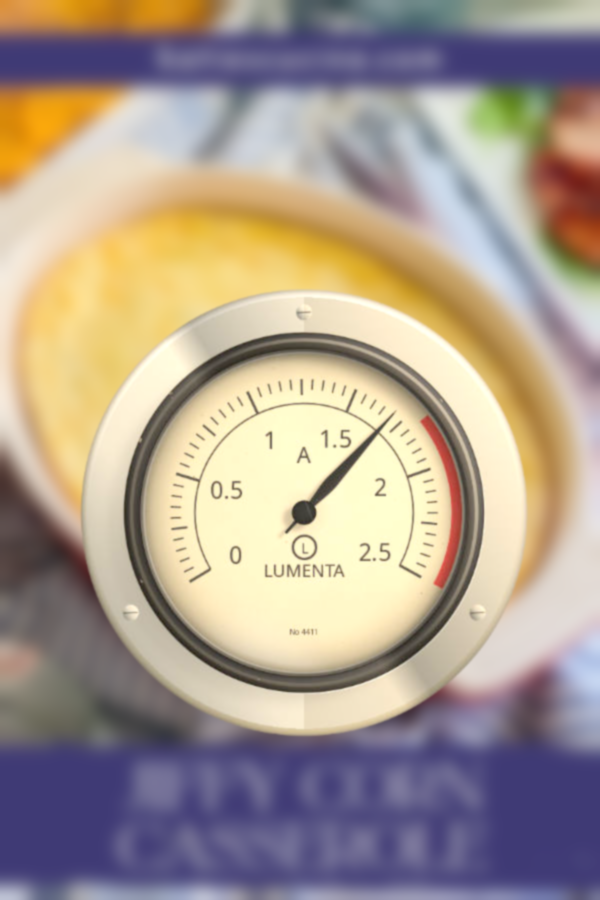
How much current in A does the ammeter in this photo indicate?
1.7 A
